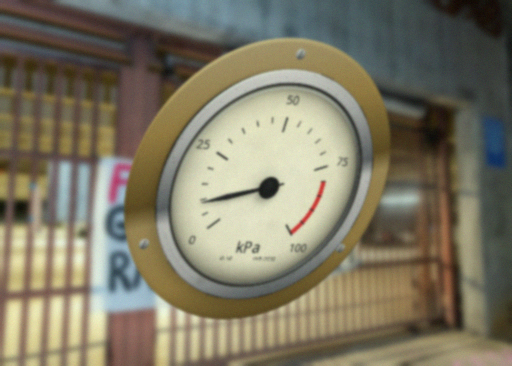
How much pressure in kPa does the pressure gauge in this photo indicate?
10 kPa
